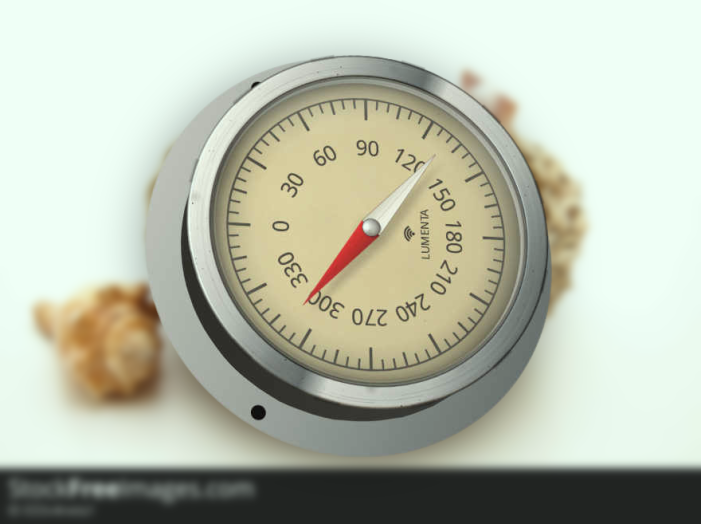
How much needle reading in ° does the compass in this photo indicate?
310 °
